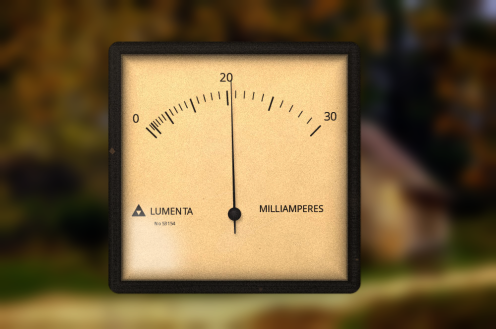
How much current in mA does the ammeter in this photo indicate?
20.5 mA
